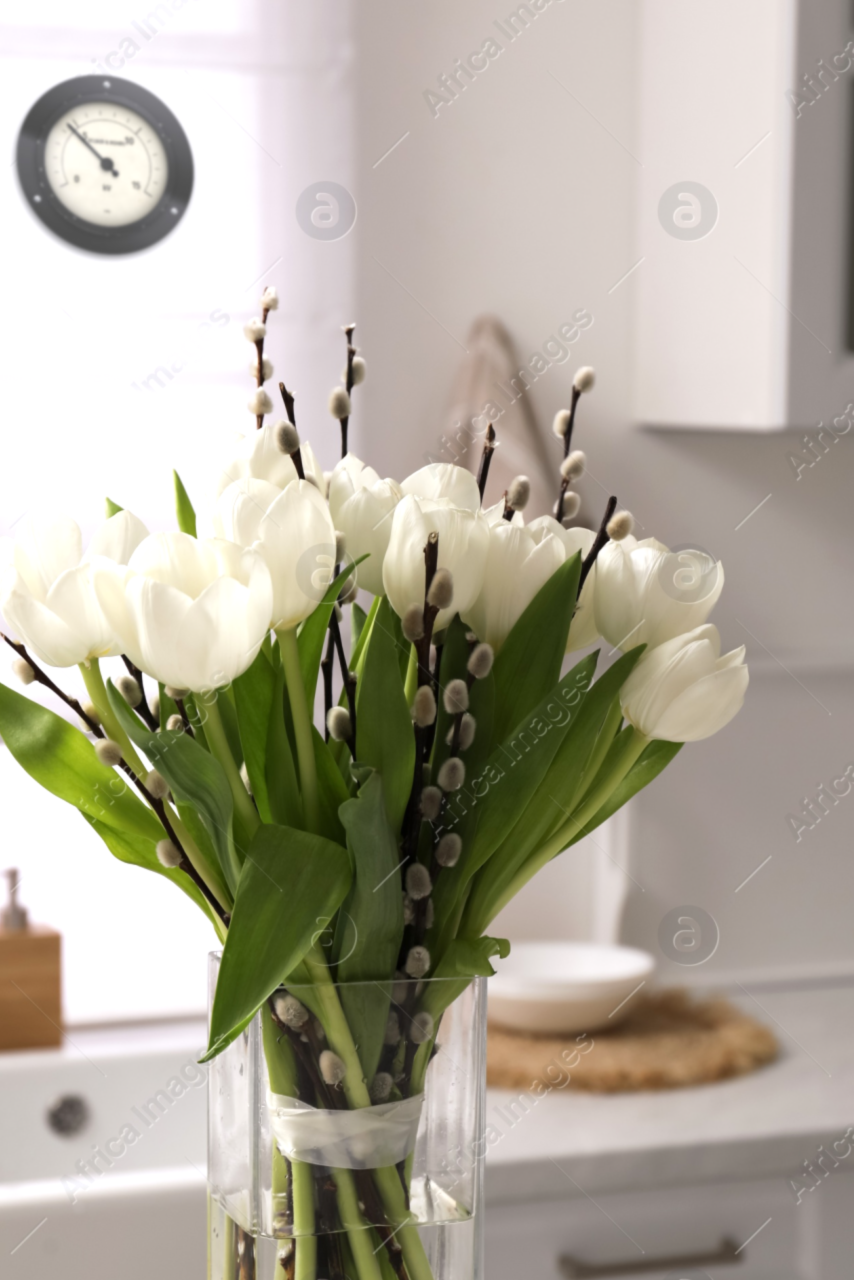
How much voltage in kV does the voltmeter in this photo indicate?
4.5 kV
